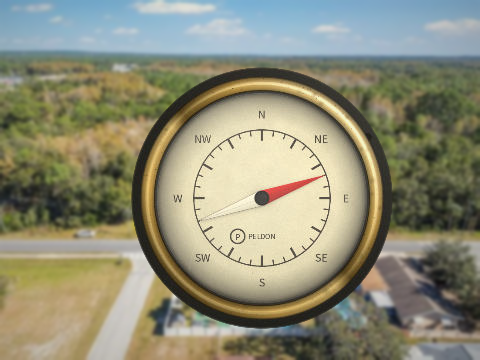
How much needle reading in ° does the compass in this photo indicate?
70 °
